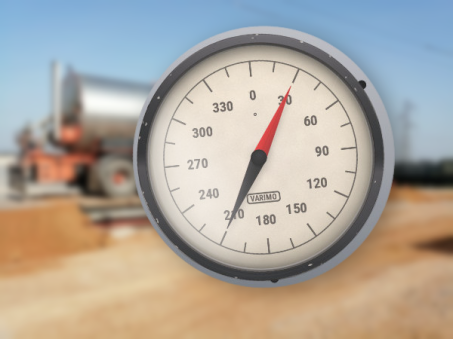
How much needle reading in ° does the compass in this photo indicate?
30 °
